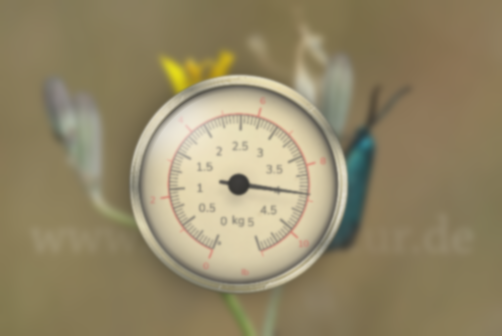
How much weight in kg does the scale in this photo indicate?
4 kg
